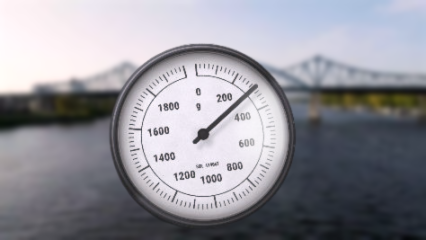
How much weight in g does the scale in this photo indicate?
300 g
